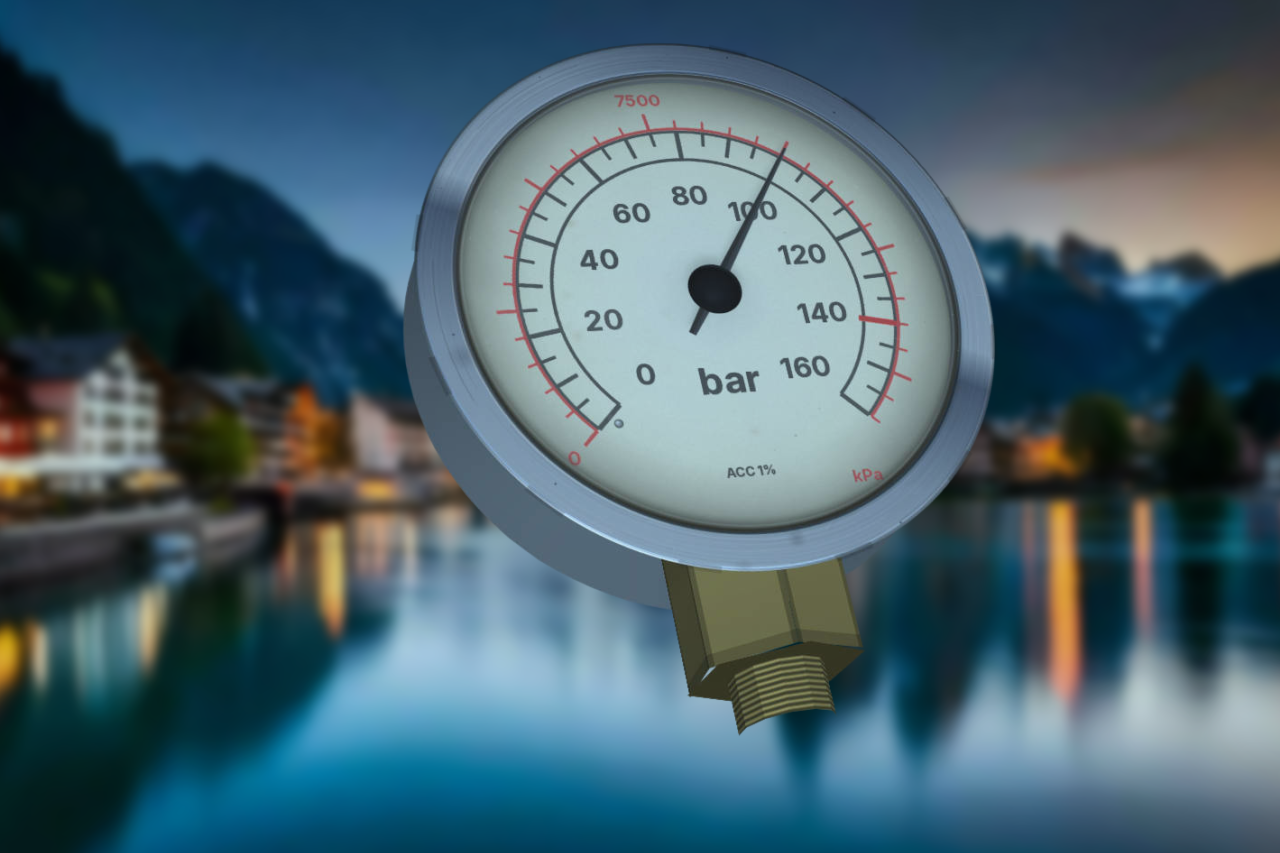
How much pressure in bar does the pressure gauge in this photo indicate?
100 bar
